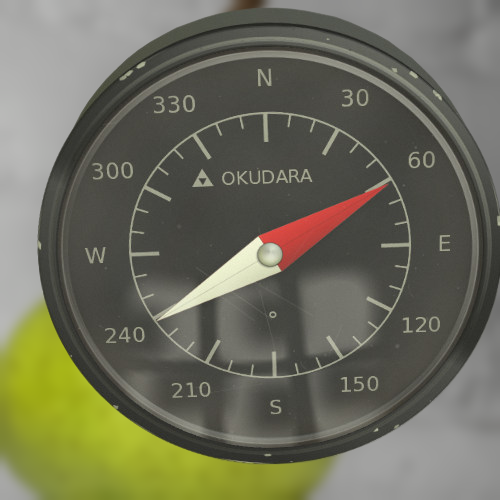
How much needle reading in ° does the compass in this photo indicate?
60 °
